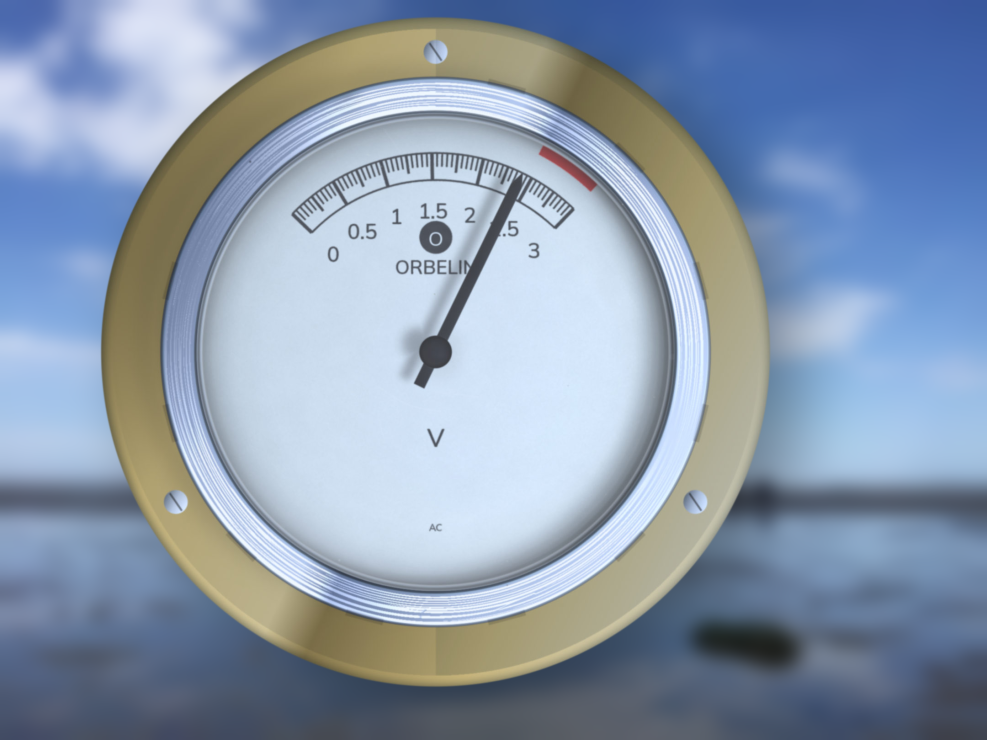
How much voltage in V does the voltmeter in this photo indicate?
2.4 V
